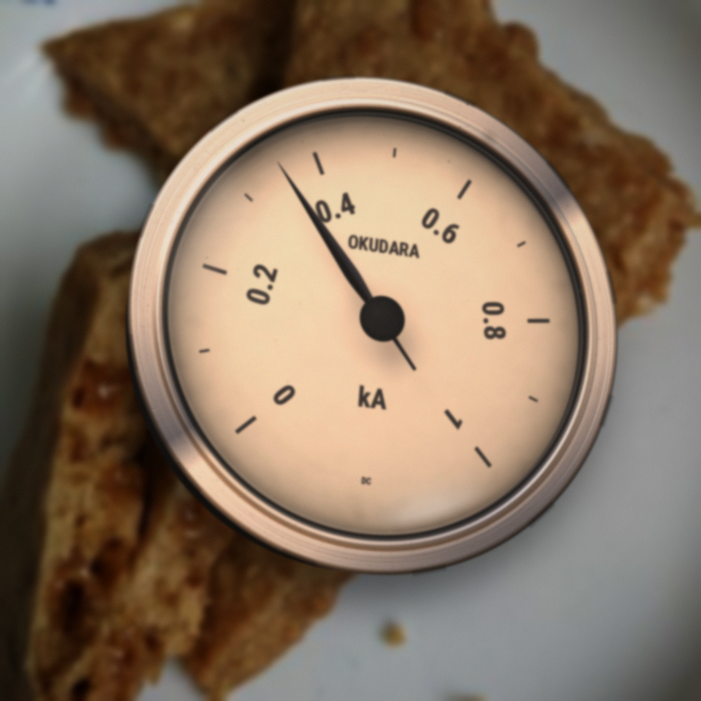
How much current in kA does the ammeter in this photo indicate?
0.35 kA
